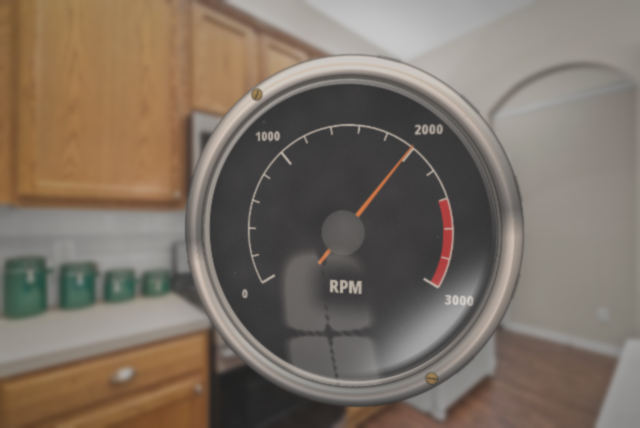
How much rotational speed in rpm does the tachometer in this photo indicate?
2000 rpm
